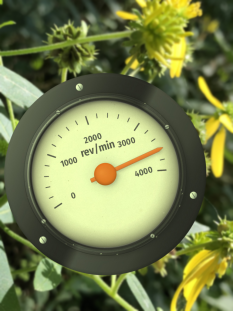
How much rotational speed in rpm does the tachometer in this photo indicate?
3600 rpm
